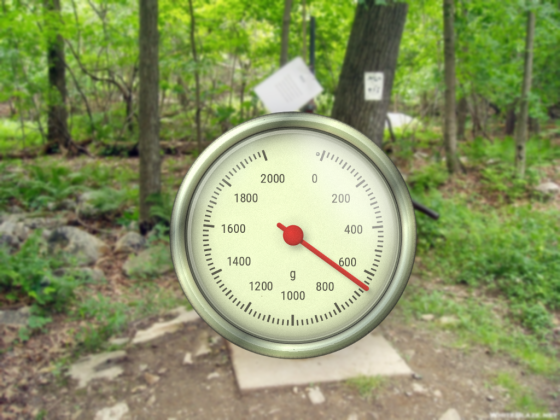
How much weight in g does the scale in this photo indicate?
660 g
